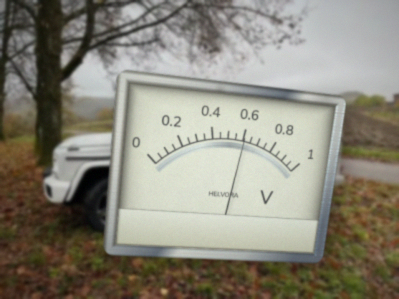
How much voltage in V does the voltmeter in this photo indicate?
0.6 V
